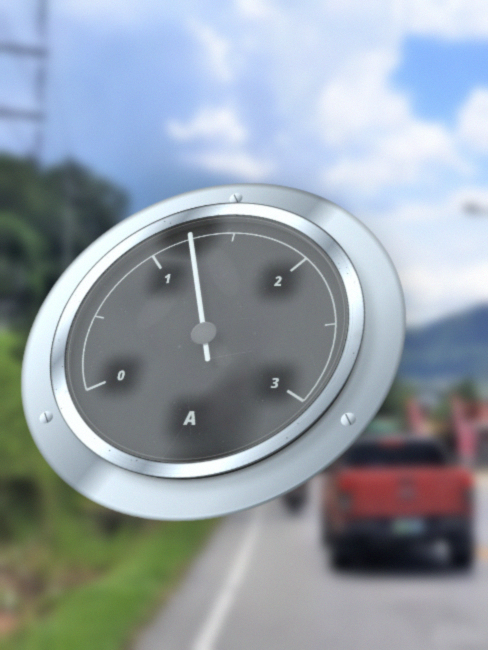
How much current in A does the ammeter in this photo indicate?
1.25 A
